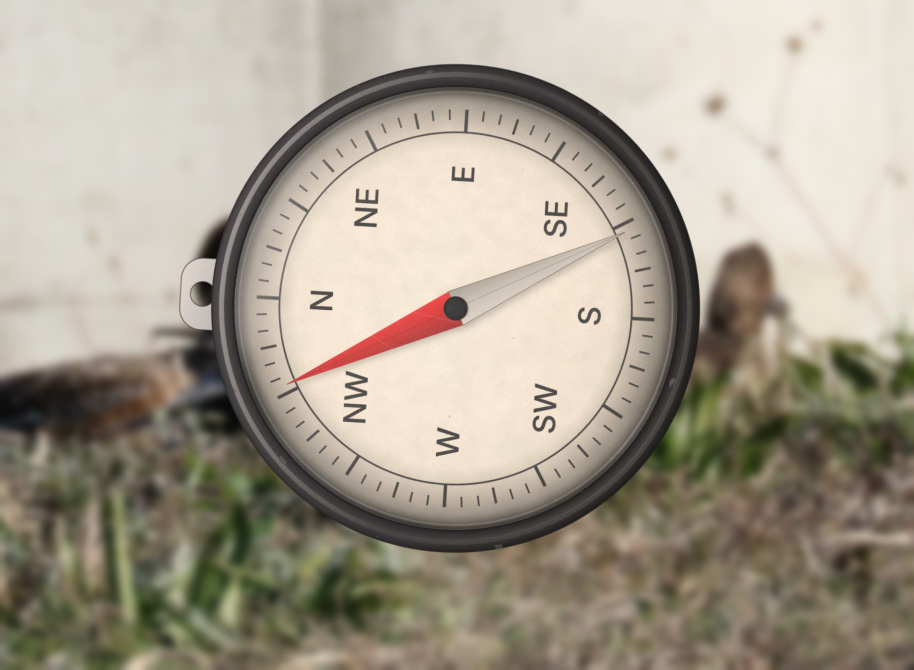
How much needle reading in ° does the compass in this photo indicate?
332.5 °
